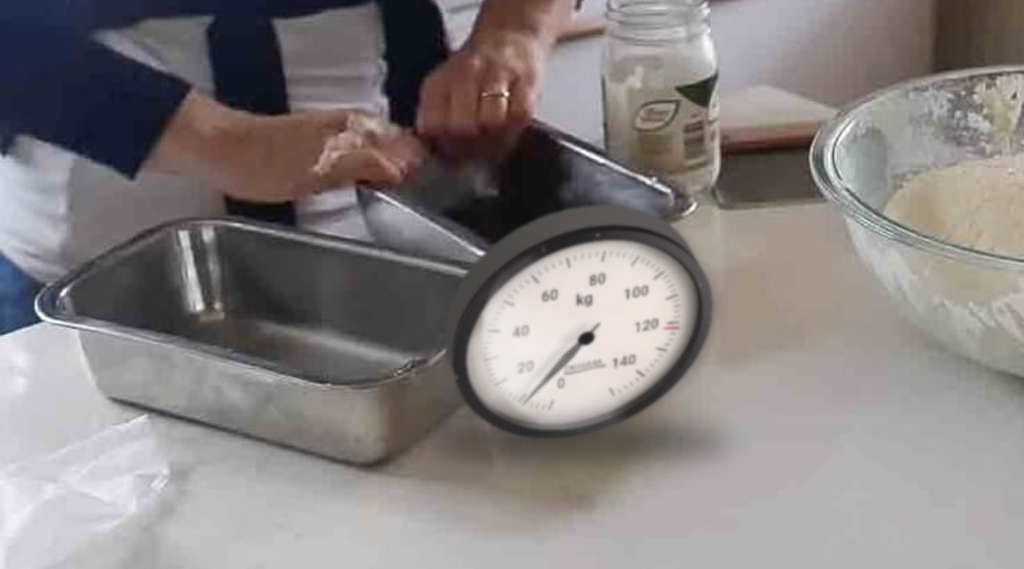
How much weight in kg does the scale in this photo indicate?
10 kg
